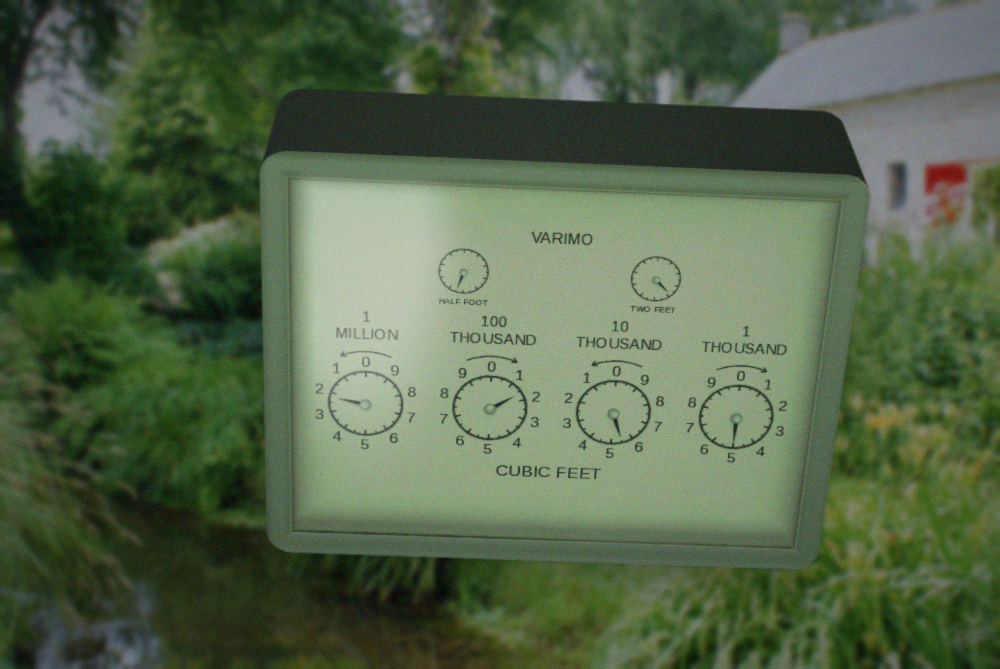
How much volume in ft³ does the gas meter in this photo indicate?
215500 ft³
